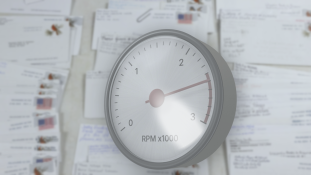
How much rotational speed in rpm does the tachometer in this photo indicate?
2500 rpm
